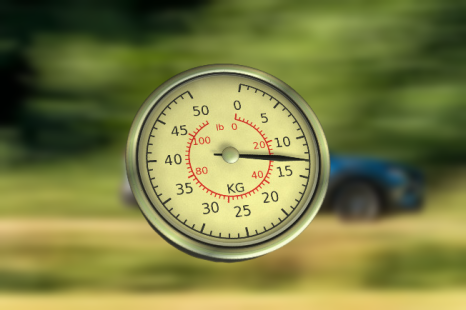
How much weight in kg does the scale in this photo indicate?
13 kg
